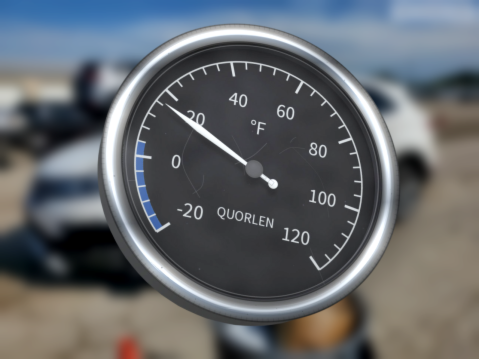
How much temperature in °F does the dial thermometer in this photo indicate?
16 °F
